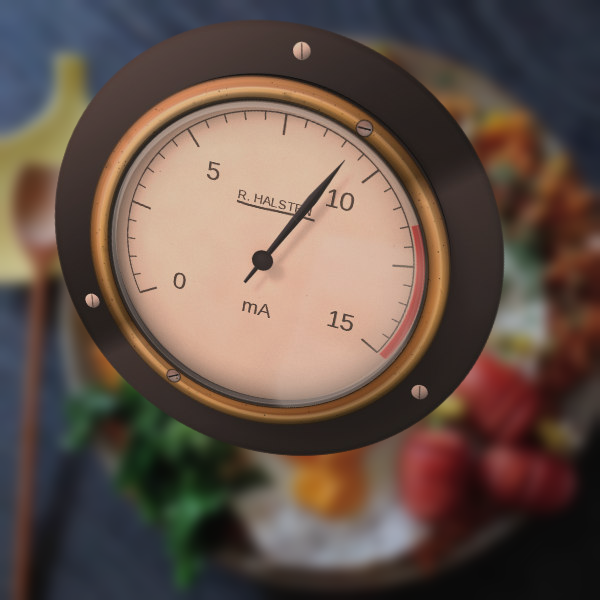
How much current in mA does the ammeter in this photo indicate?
9.25 mA
